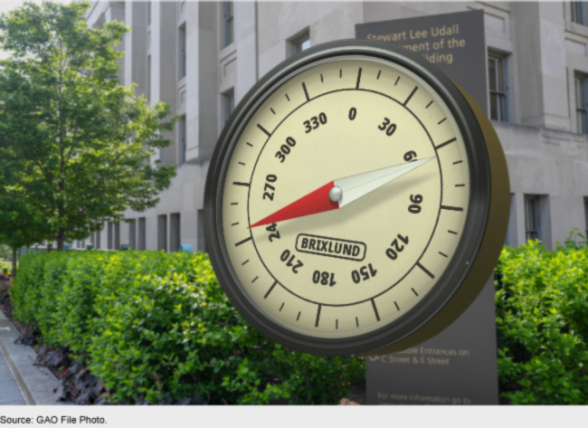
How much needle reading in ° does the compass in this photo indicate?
245 °
